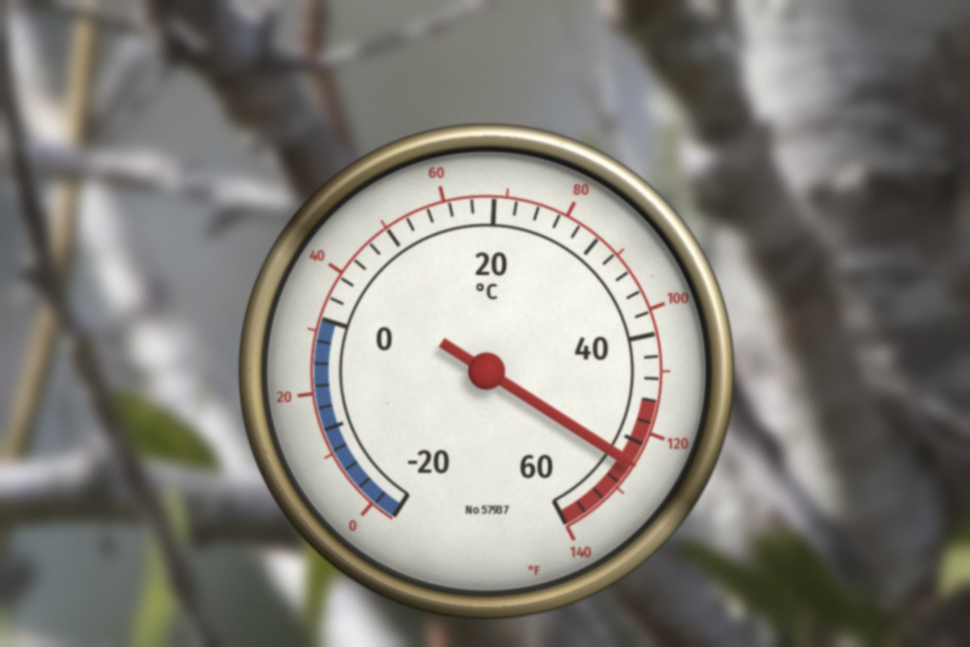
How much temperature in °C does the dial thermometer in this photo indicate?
52 °C
